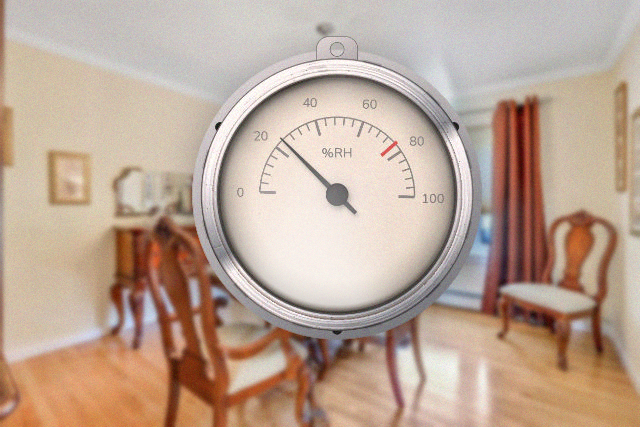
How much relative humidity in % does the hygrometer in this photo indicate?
24 %
